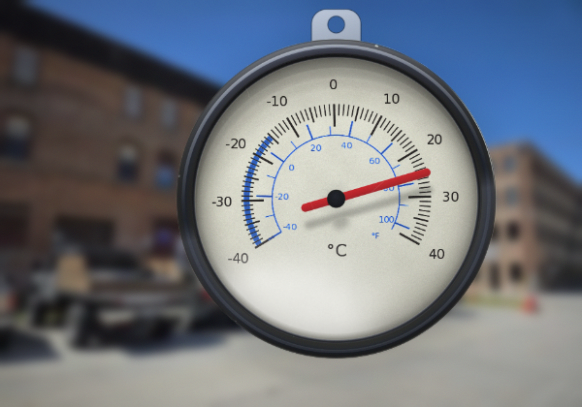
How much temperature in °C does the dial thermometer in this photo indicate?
25 °C
